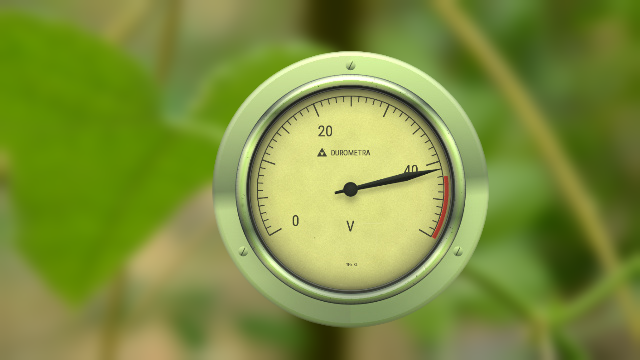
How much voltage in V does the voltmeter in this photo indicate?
41 V
